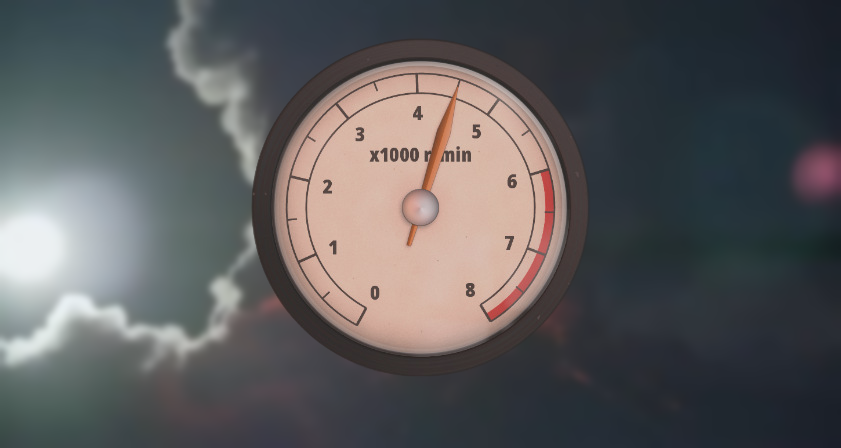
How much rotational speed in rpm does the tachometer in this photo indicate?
4500 rpm
